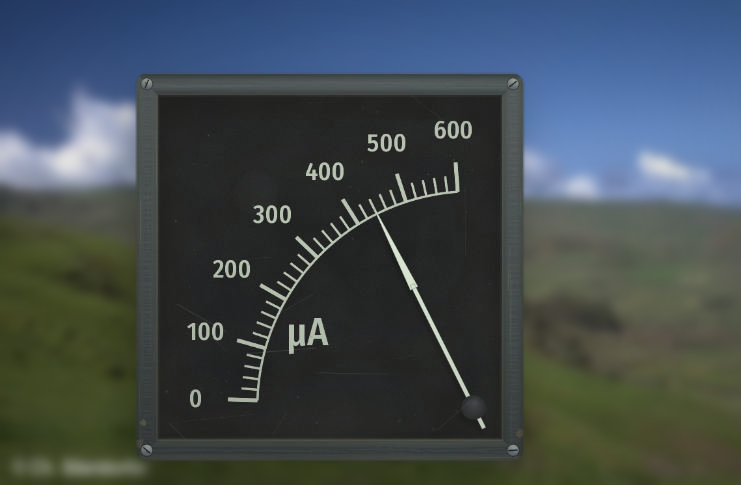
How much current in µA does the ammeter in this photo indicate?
440 µA
